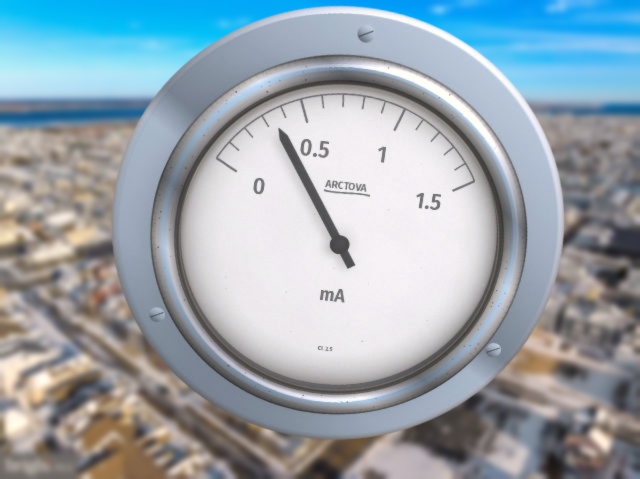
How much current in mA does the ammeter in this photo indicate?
0.35 mA
